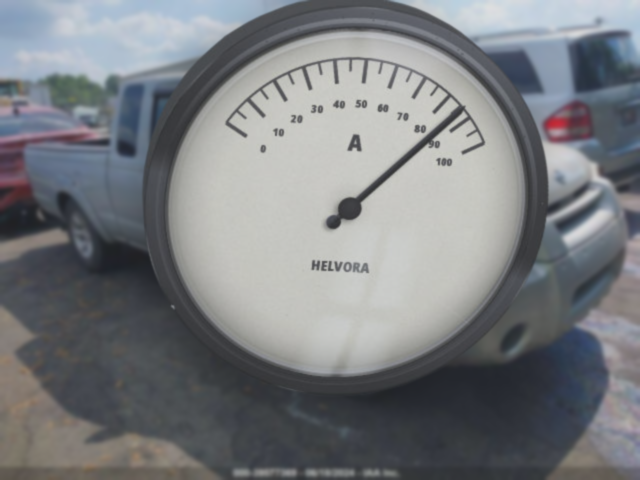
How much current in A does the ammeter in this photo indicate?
85 A
